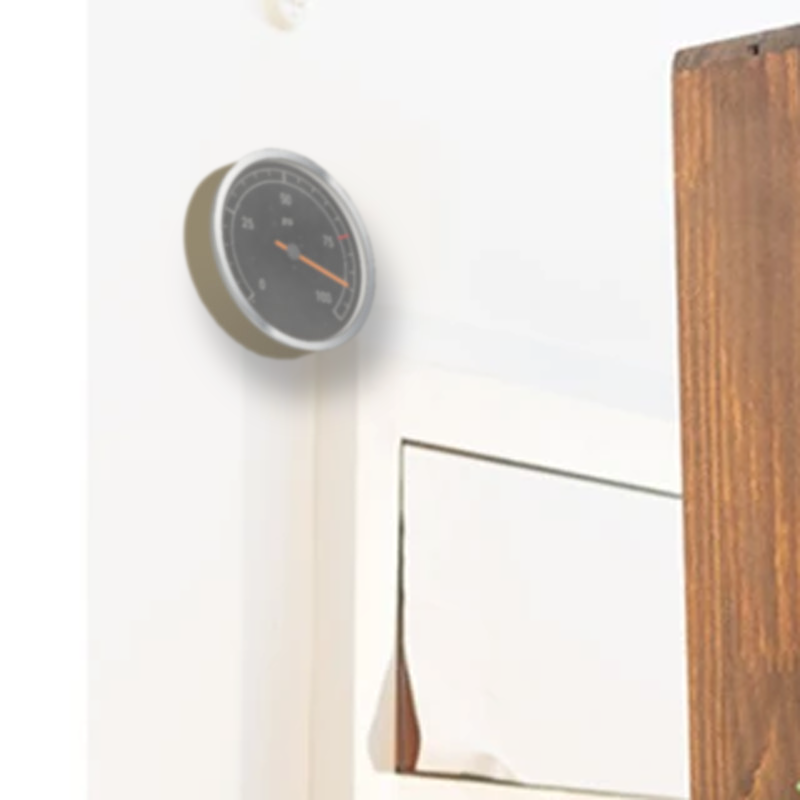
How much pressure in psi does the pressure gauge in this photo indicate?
90 psi
